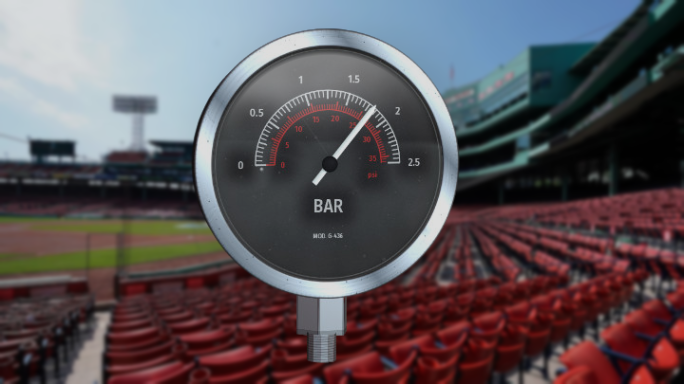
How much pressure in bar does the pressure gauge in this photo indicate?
1.8 bar
